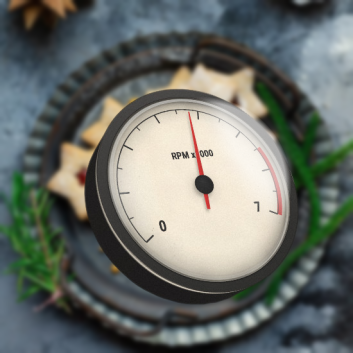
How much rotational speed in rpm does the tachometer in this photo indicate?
3750 rpm
